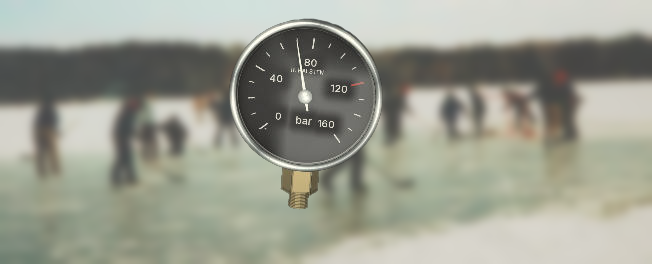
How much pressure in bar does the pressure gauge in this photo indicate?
70 bar
